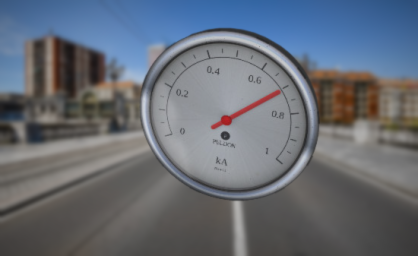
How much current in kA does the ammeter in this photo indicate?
0.7 kA
